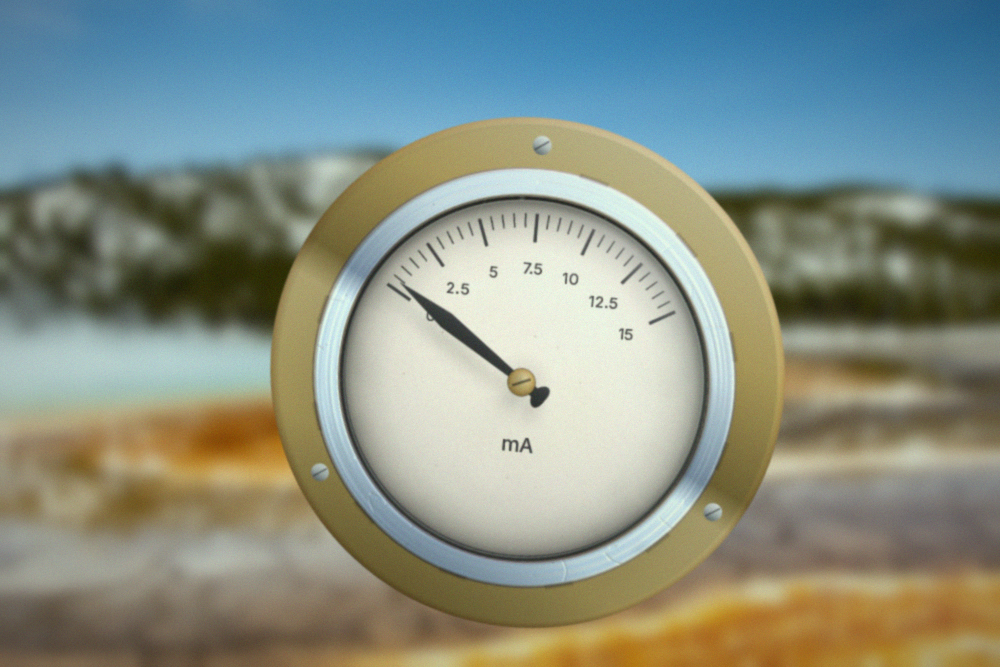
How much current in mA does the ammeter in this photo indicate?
0.5 mA
